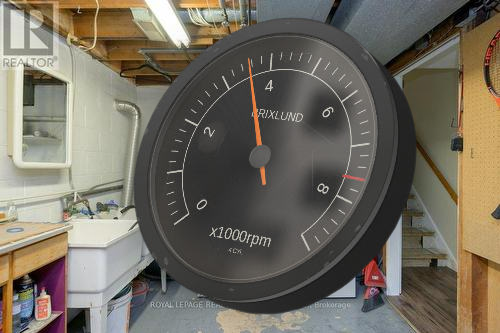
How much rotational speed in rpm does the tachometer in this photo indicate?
3600 rpm
